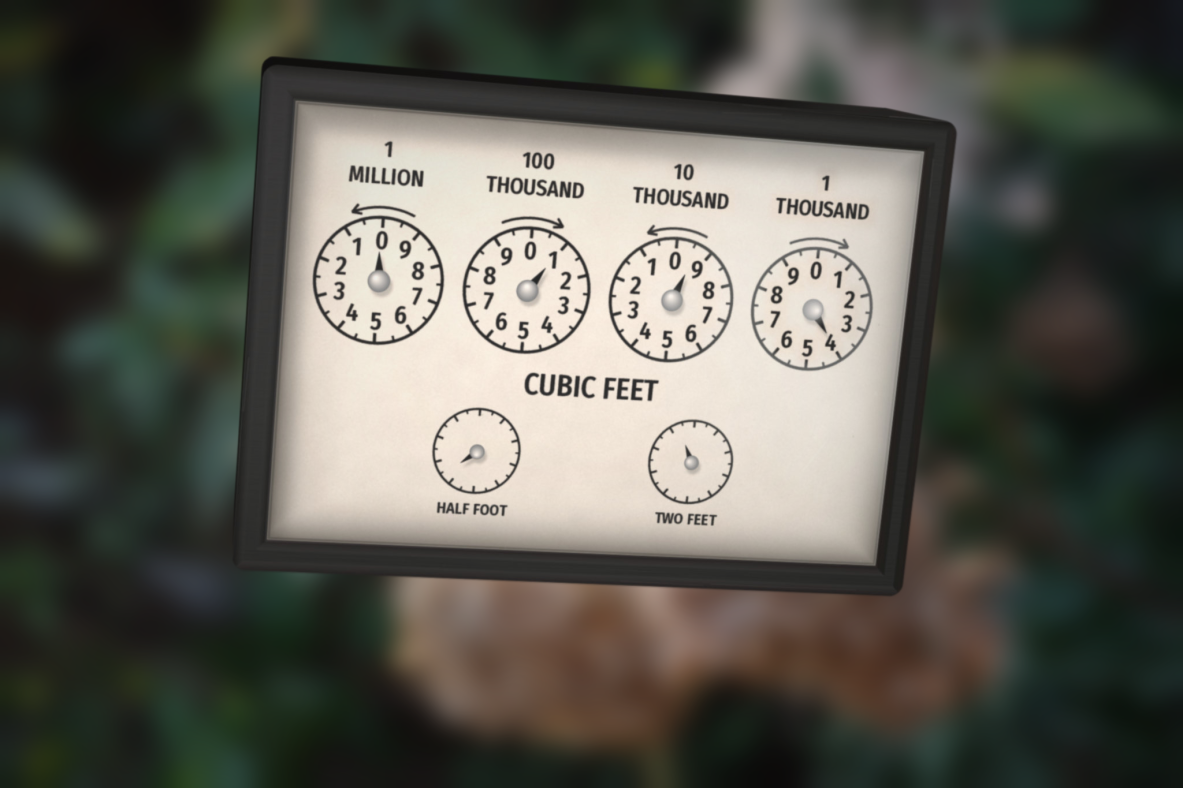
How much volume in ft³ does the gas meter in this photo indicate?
9400 ft³
